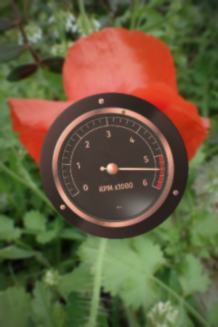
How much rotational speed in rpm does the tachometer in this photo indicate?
5400 rpm
